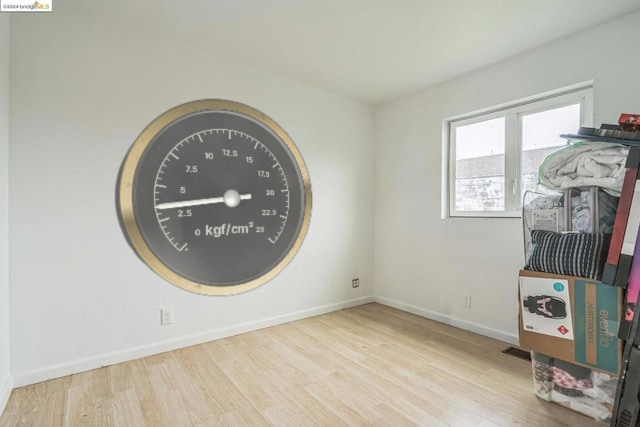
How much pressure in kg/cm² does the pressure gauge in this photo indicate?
3.5 kg/cm²
